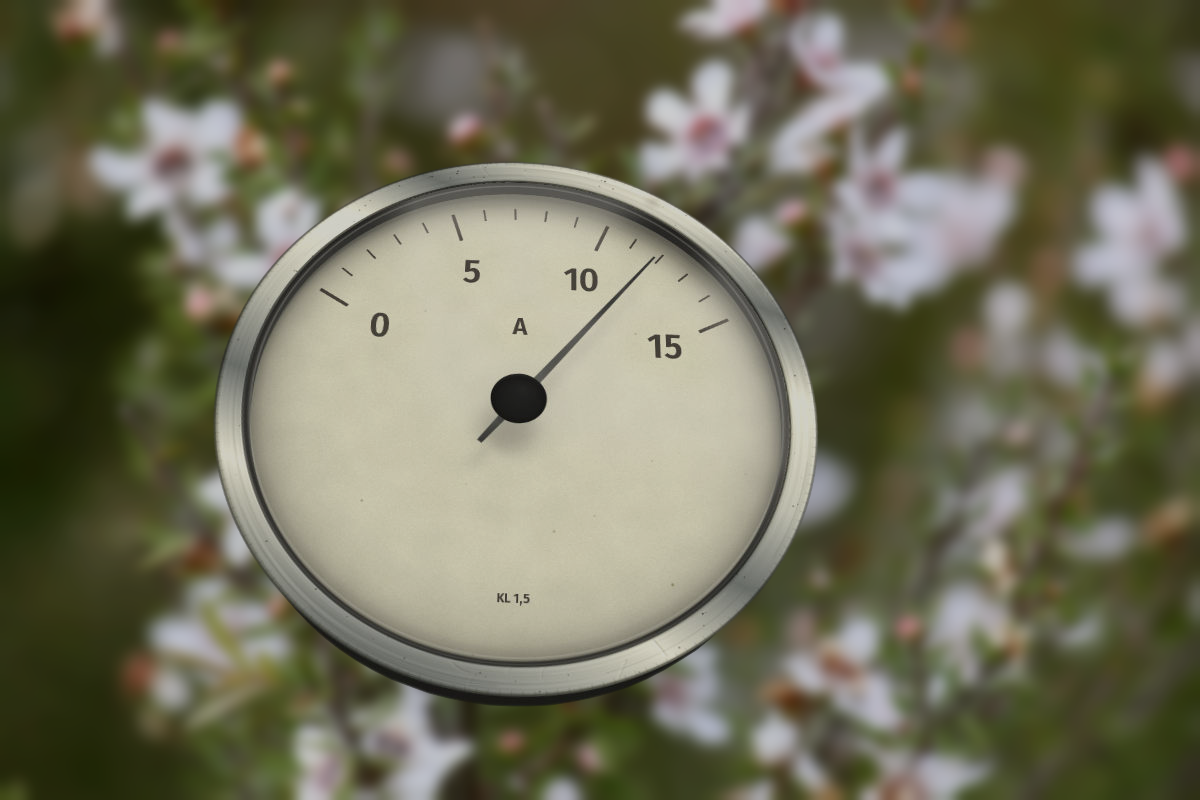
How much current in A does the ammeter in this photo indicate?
12 A
